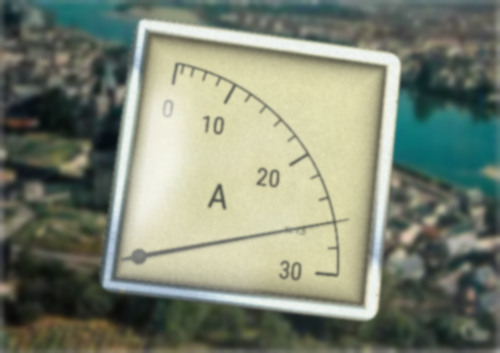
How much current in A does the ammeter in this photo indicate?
26 A
